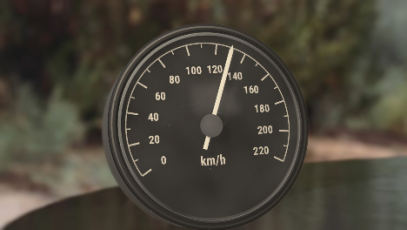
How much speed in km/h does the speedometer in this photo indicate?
130 km/h
